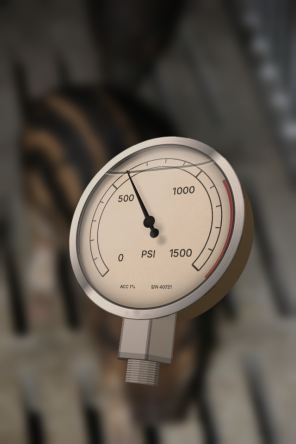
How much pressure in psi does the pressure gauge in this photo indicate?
600 psi
